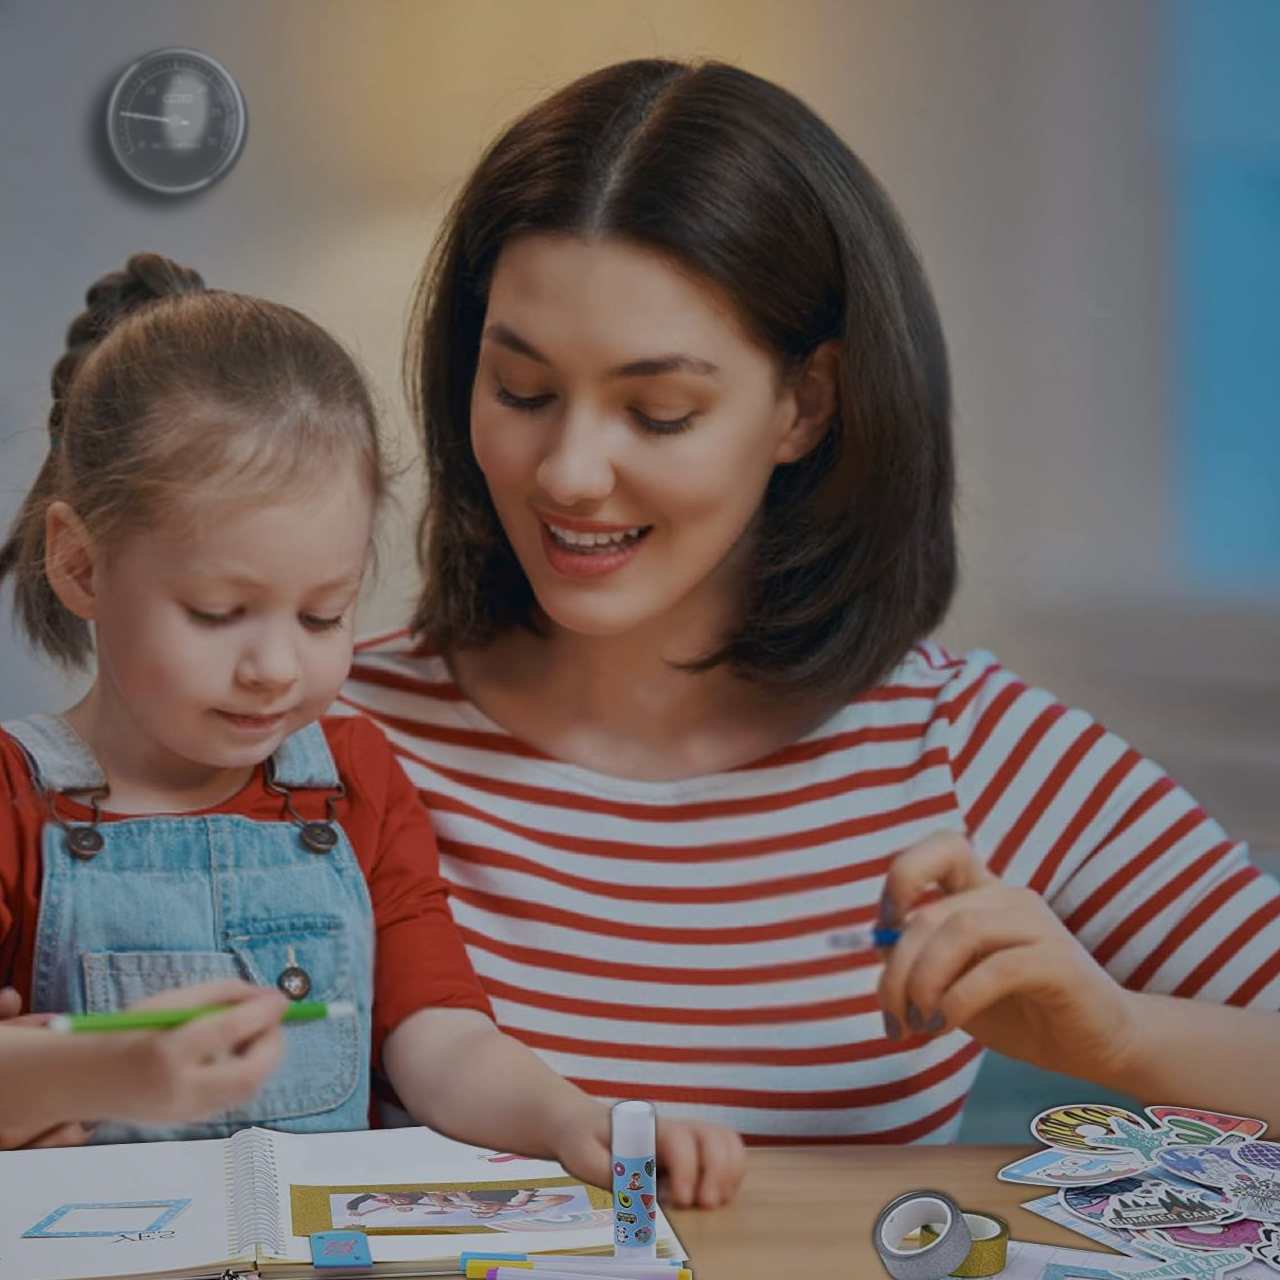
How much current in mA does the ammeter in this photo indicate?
5 mA
